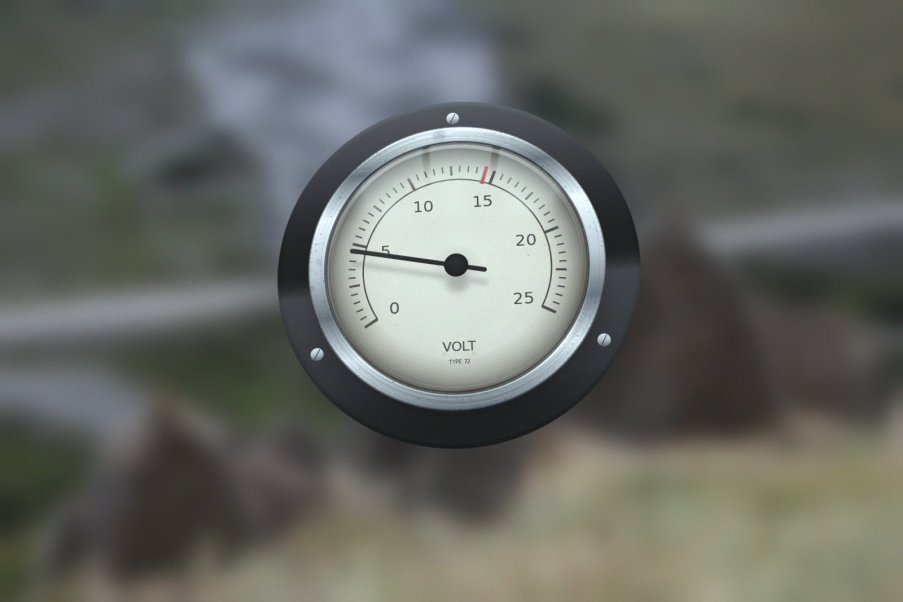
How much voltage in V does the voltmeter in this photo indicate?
4.5 V
